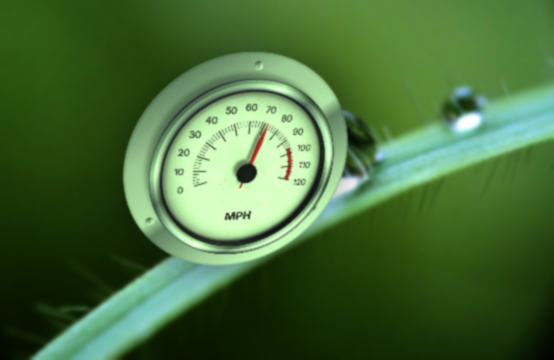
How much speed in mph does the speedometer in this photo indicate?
70 mph
